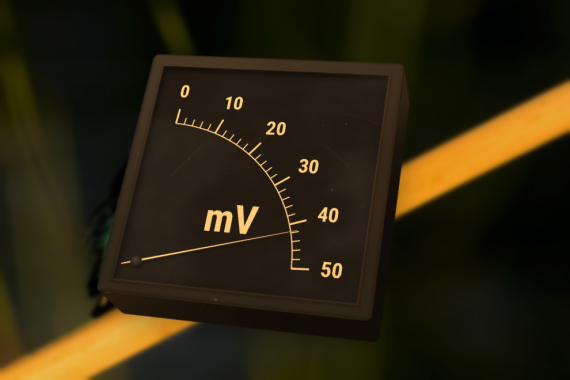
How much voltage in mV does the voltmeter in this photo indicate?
42 mV
